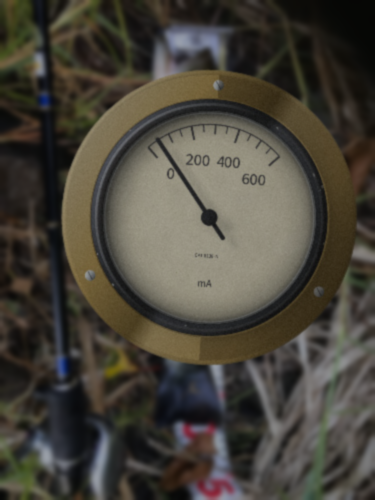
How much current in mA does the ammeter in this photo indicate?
50 mA
